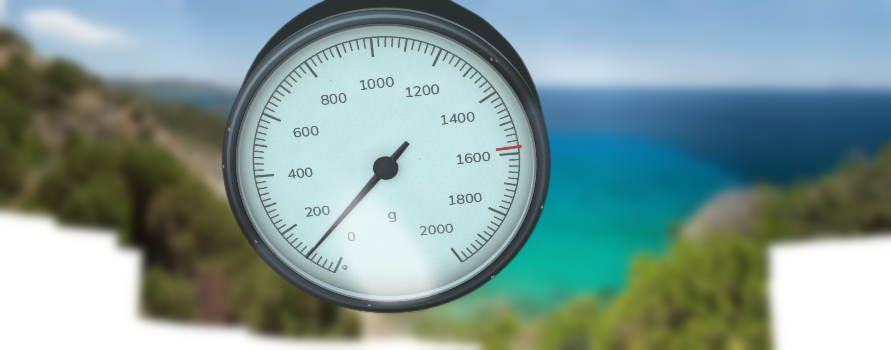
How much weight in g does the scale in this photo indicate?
100 g
